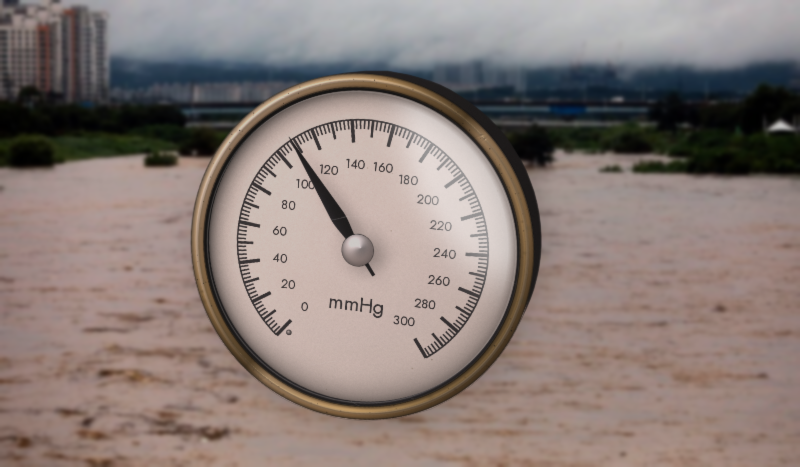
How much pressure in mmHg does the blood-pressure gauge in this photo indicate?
110 mmHg
